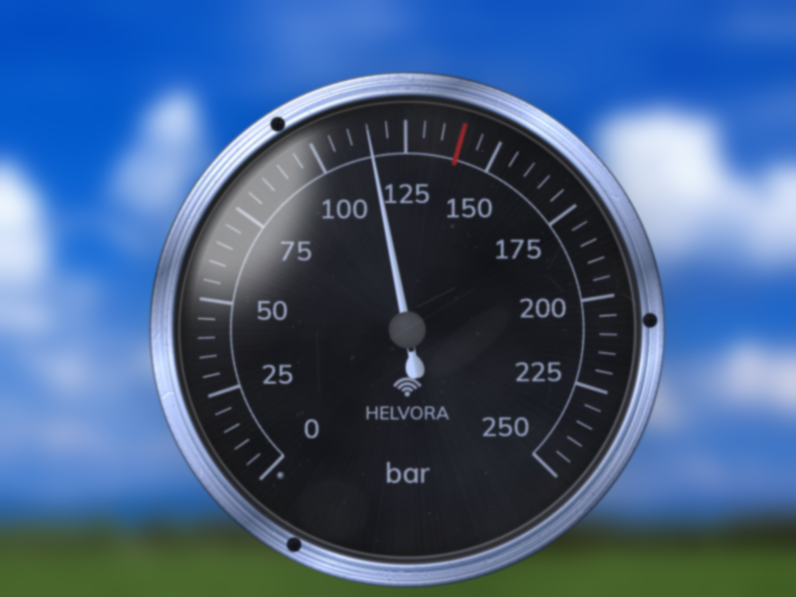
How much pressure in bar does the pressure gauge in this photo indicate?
115 bar
